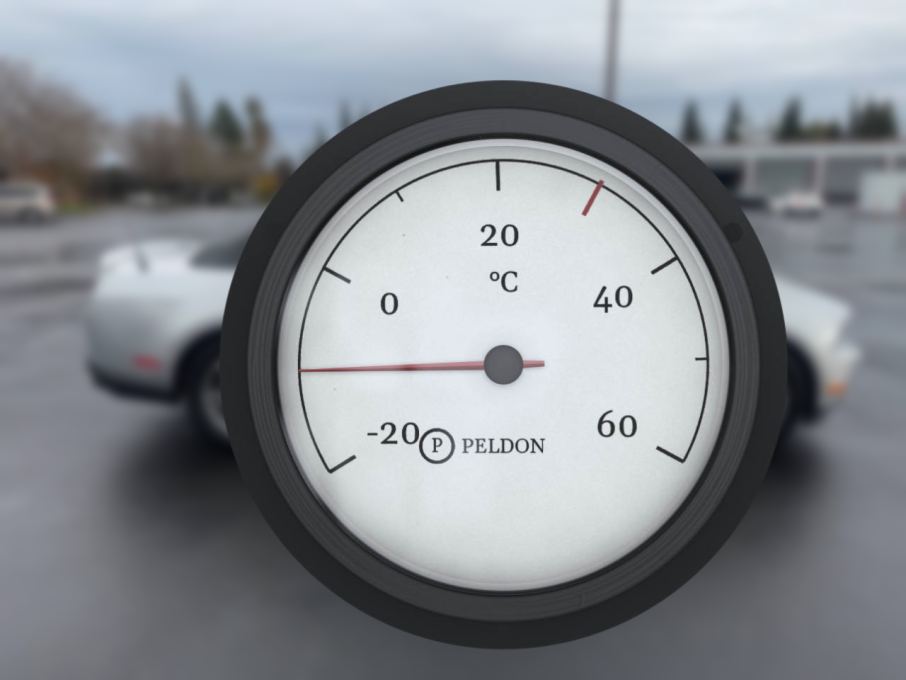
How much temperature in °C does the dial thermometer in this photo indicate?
-10 °C
